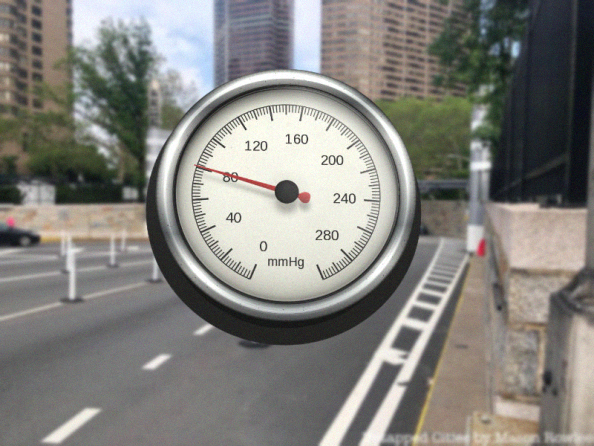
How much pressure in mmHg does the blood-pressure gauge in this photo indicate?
80 mmHg
